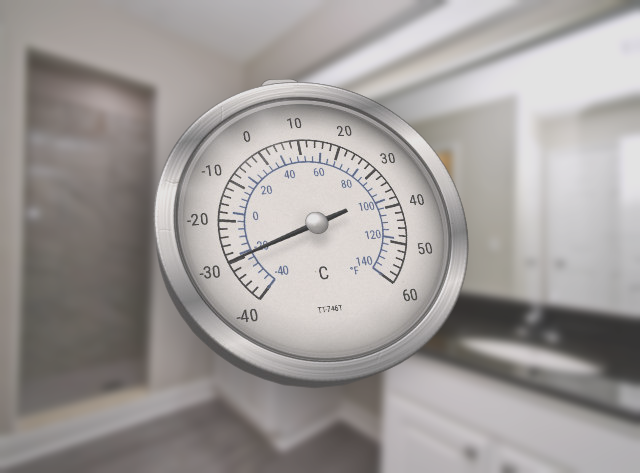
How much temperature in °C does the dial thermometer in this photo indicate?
-30 °C
